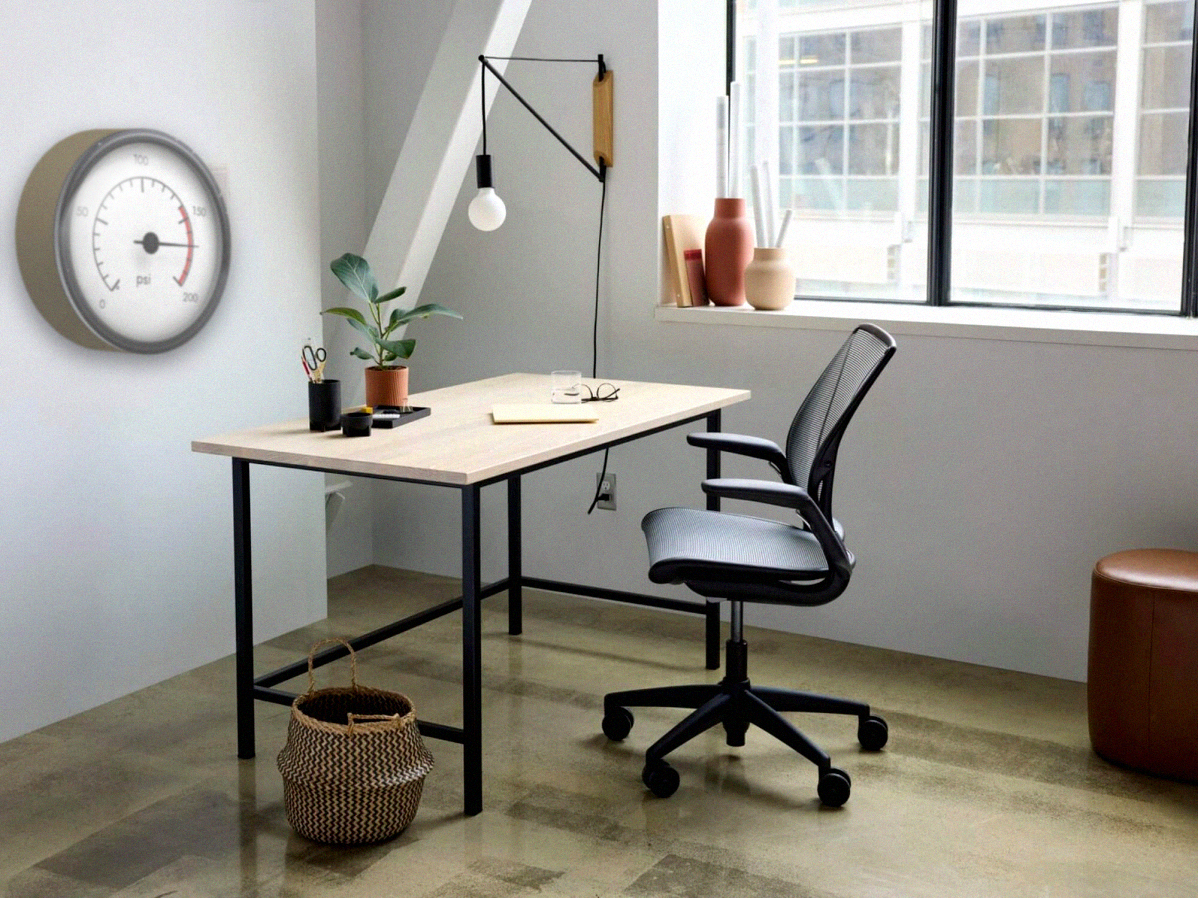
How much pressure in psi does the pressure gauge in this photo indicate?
170 psi
